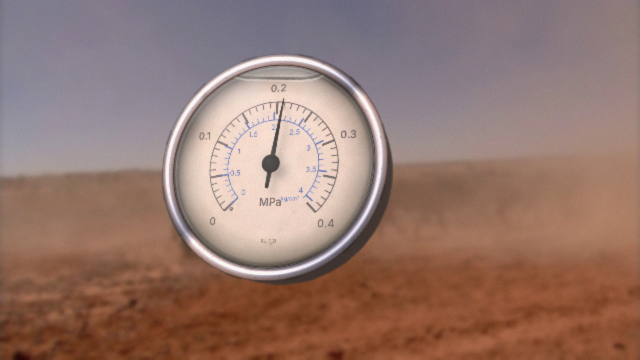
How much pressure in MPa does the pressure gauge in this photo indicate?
0.21 MPa
